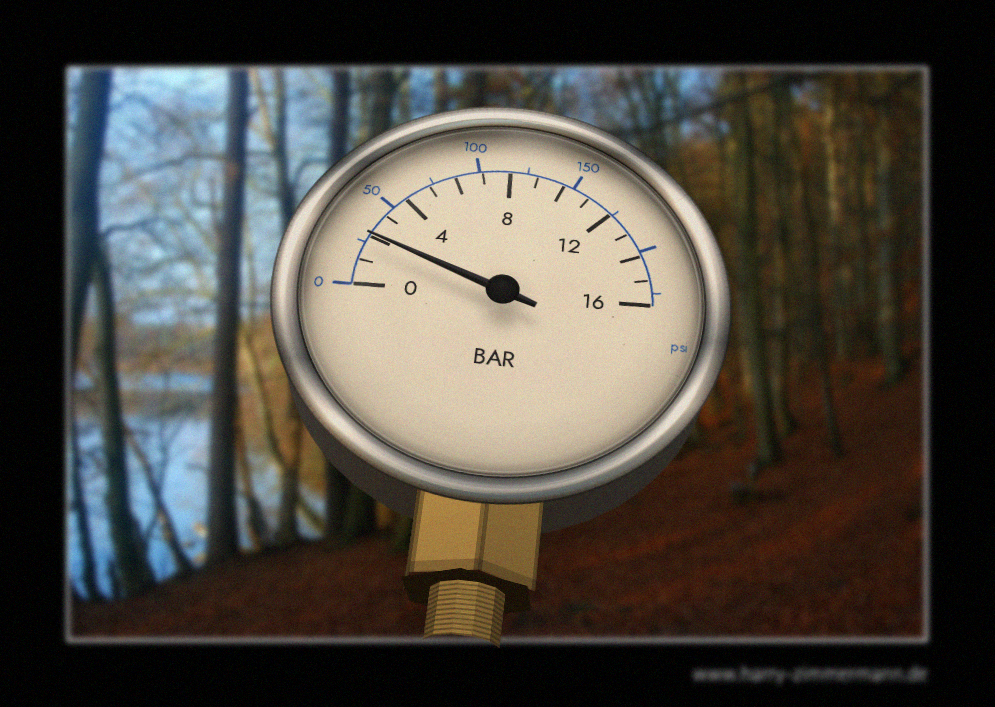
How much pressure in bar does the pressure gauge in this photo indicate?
2 bar
